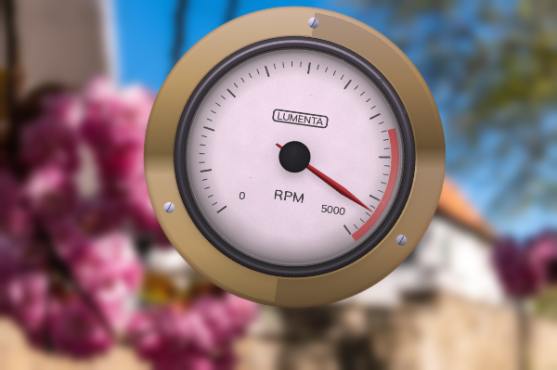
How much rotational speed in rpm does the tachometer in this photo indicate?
4650 rpm
